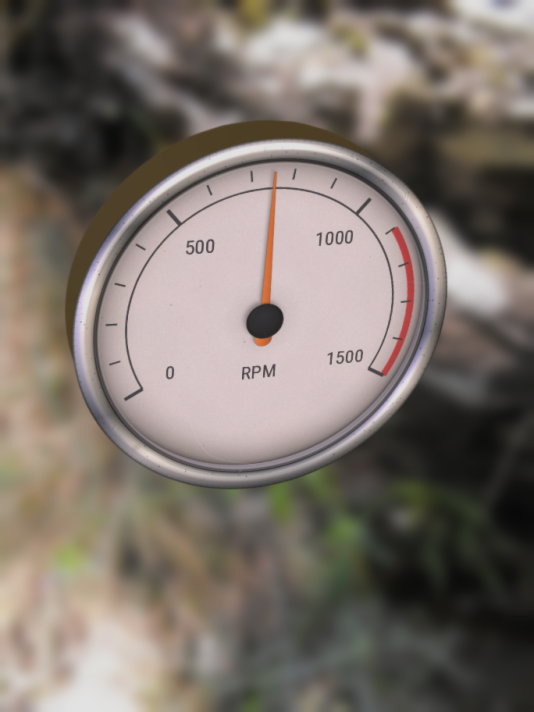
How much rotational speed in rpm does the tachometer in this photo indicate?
750 rpm
